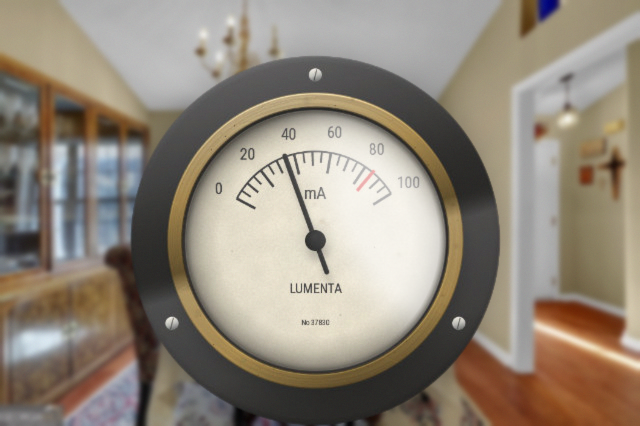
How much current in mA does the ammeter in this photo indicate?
35 mA
